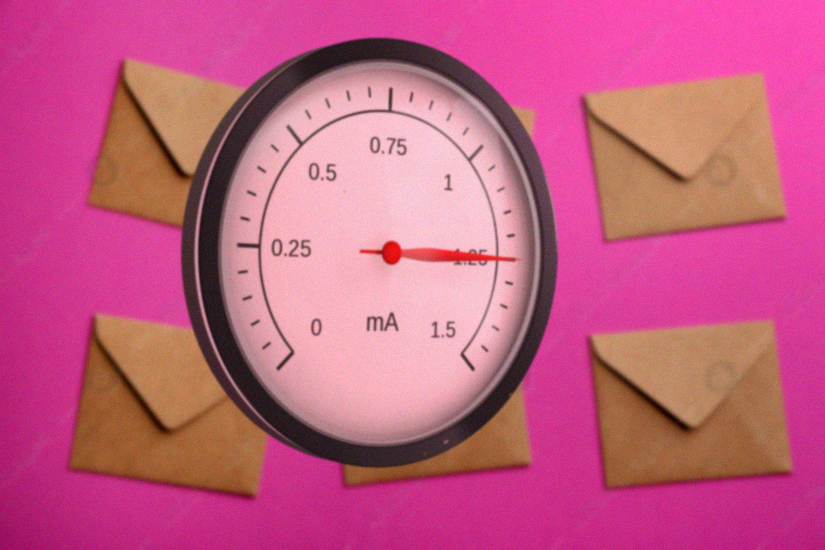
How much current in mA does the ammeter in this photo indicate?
1.25 mA
